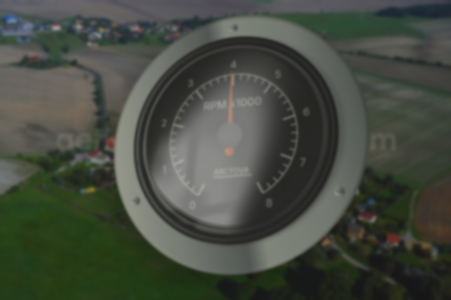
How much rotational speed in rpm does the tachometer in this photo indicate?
4000 rpm
